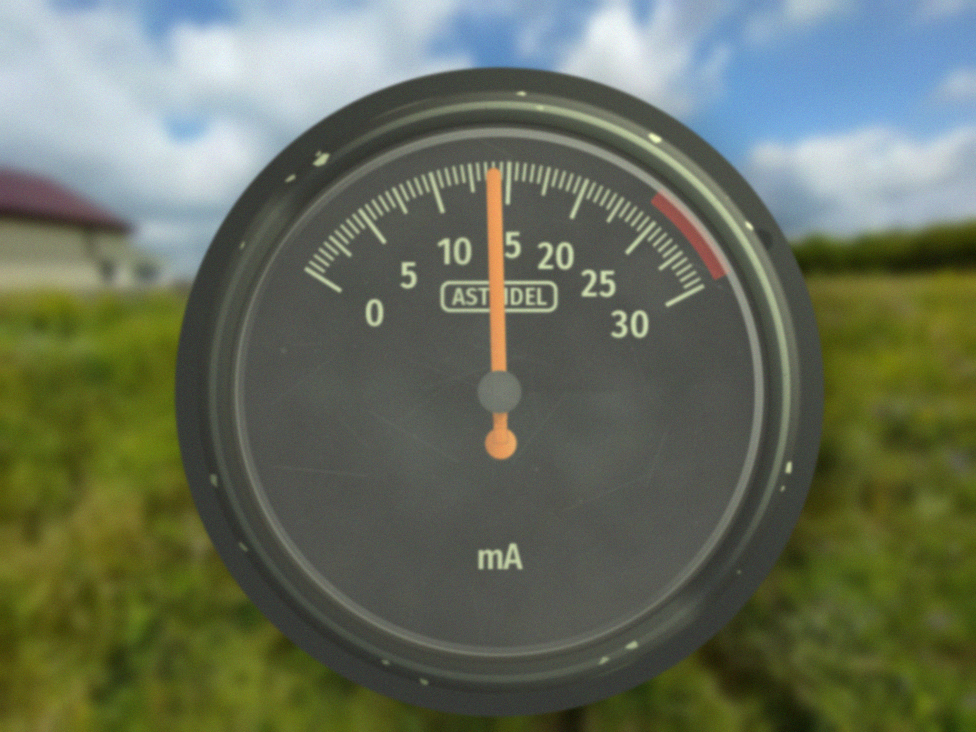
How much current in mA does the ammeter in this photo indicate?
14 mA
